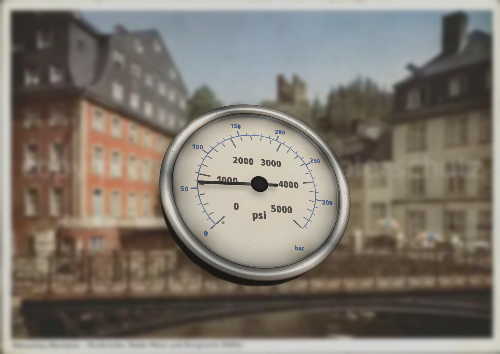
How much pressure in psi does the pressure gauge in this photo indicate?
800 psi
